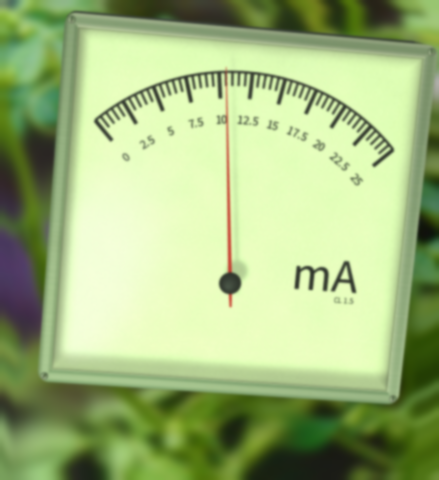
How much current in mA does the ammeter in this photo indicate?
10.5 mA
